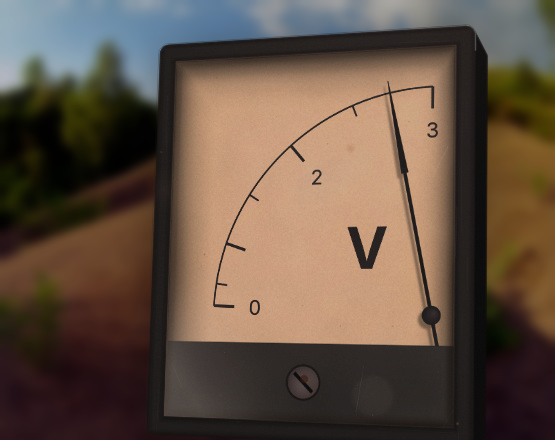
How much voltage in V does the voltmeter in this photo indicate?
2.75 V
